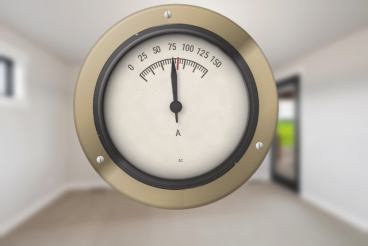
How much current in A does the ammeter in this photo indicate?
75 A
